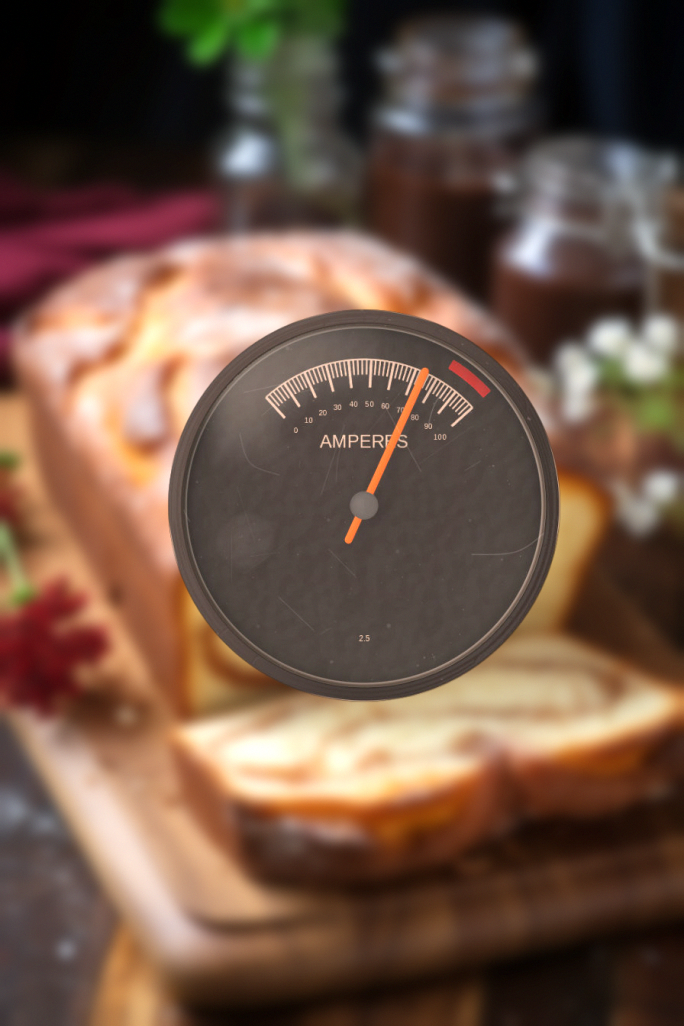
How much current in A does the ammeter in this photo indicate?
74 A
